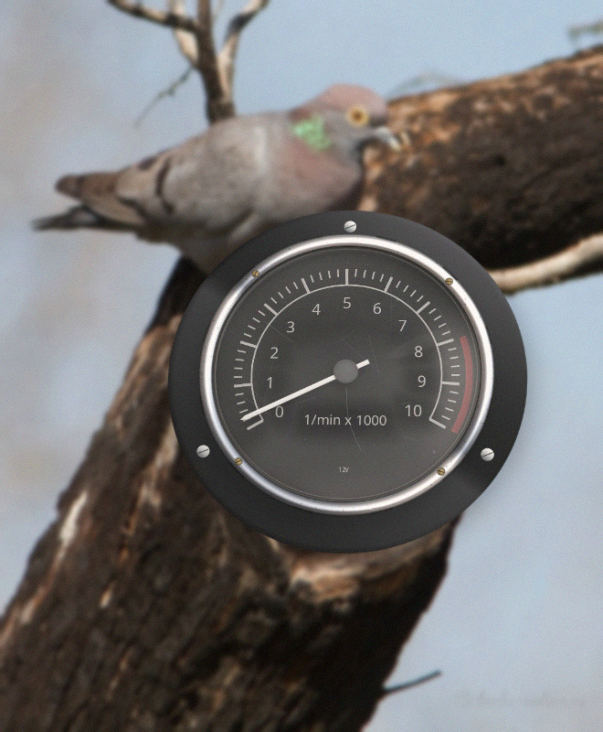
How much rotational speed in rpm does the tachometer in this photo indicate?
200 rpm
